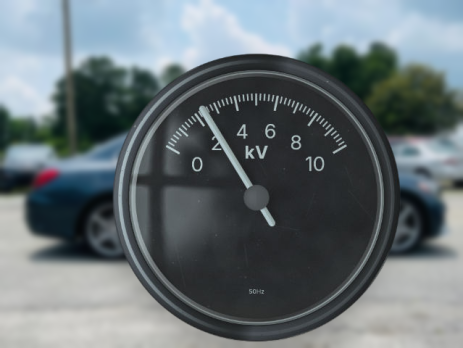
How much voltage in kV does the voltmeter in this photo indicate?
2.4 kV
